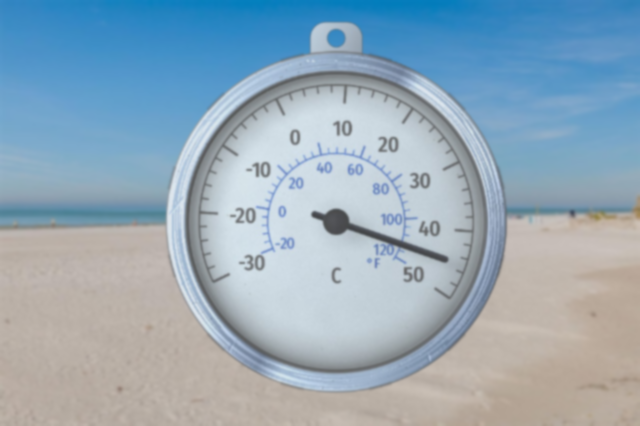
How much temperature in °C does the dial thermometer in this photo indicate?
45 °C
